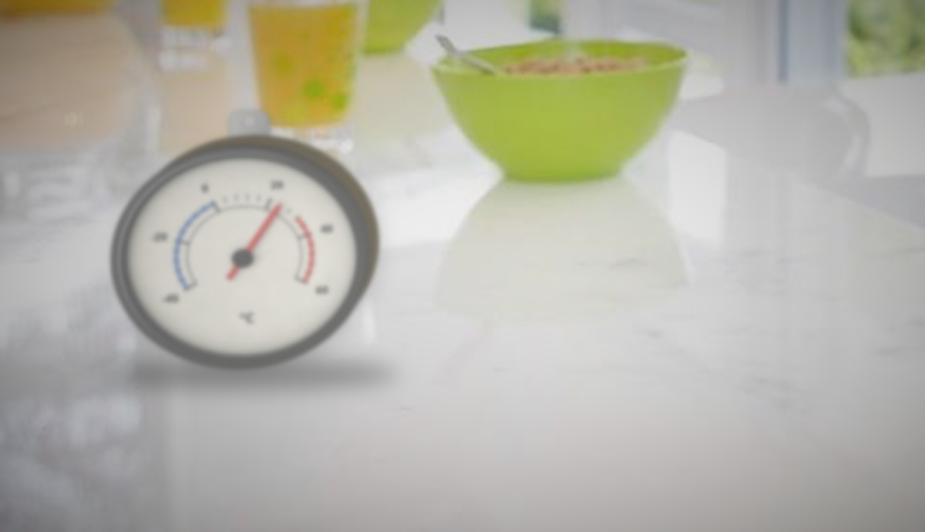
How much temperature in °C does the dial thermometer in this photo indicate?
24 °C
